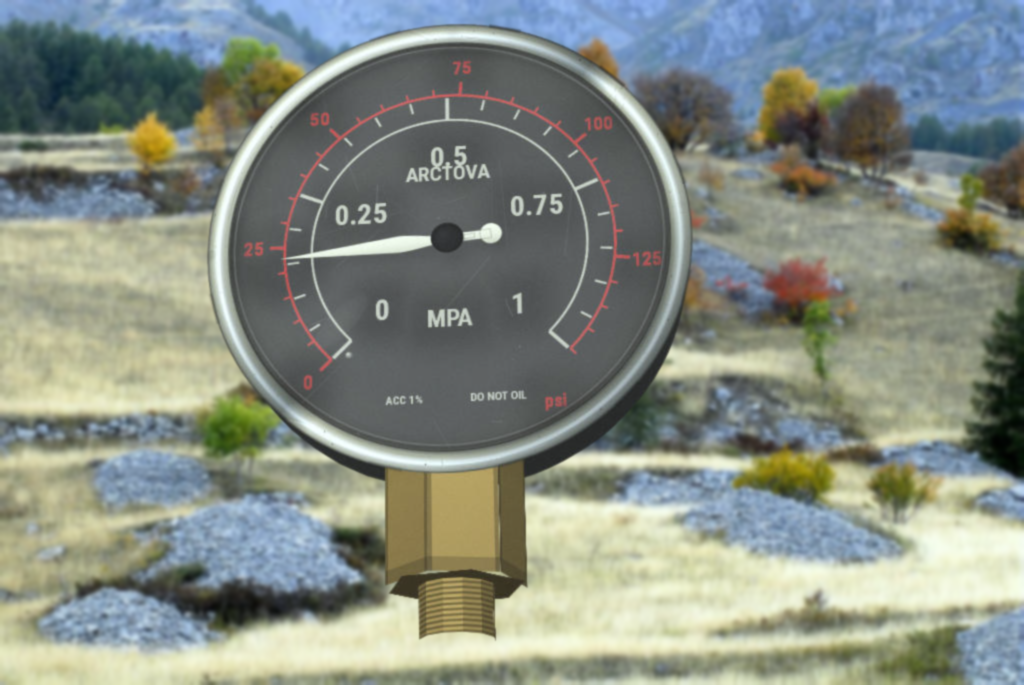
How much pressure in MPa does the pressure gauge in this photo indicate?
0.15 MPa
